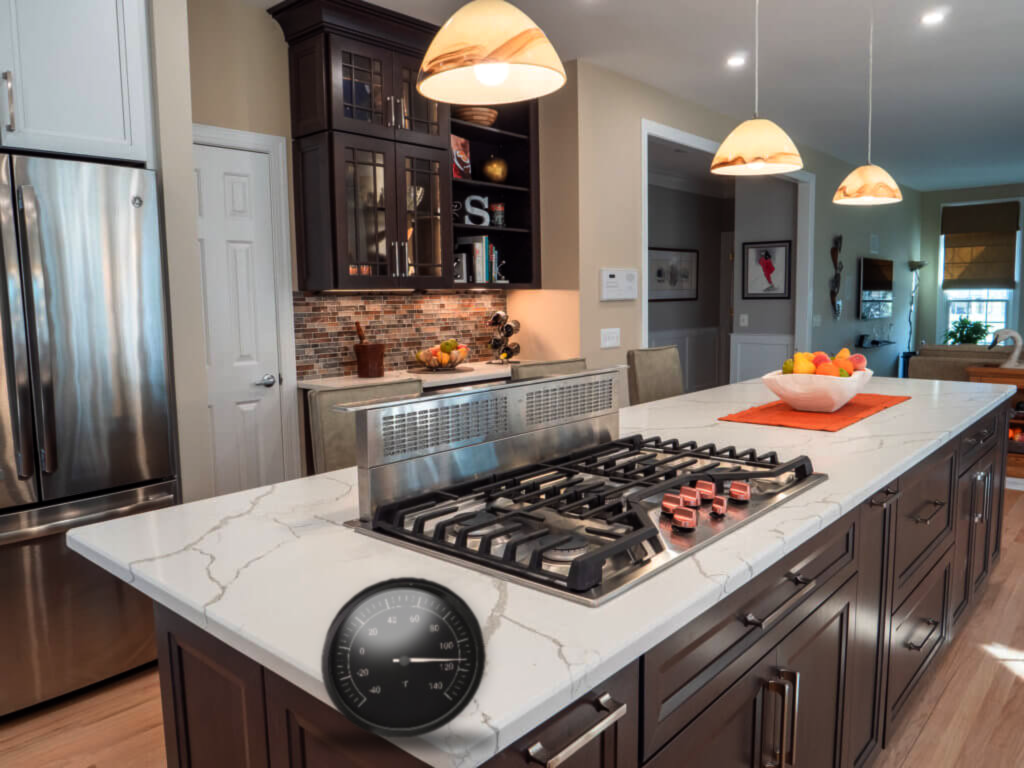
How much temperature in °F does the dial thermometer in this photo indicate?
112 °F
